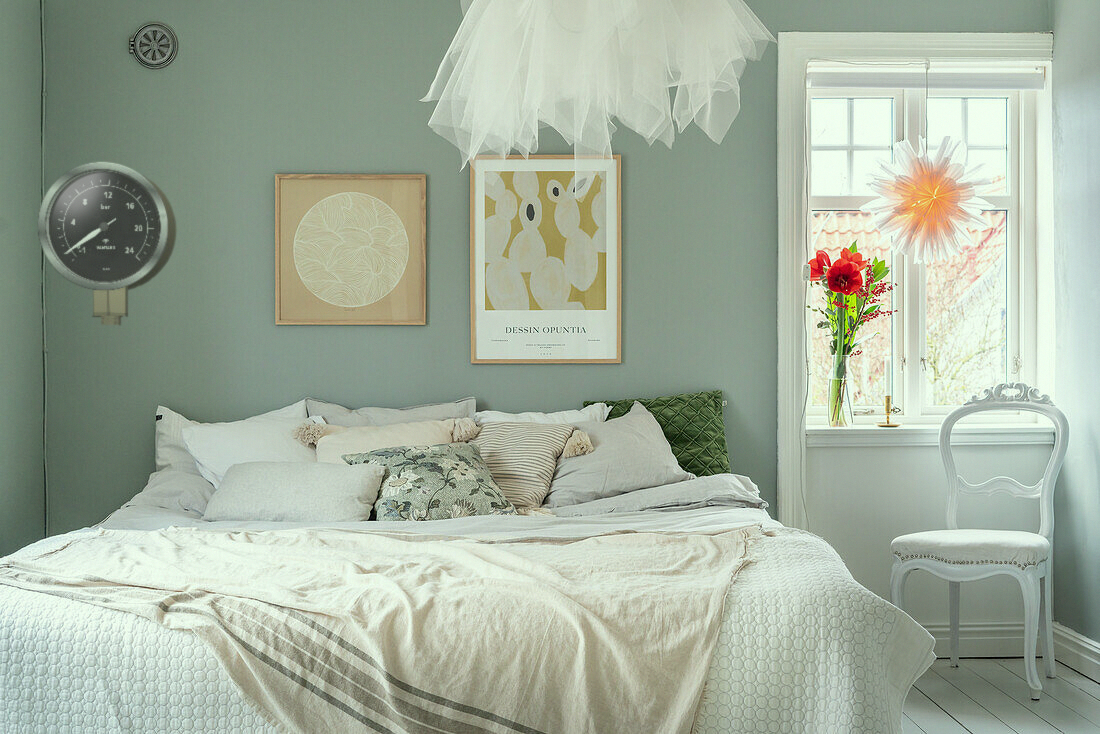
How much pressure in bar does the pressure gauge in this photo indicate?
0 bar
